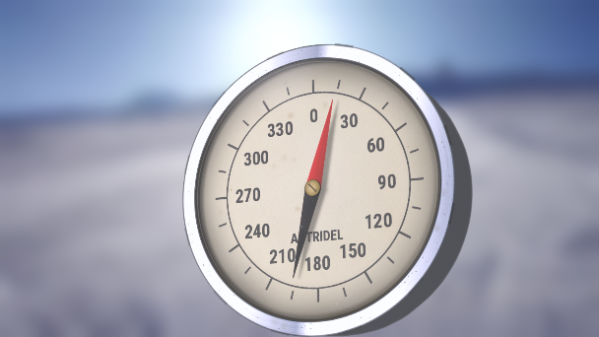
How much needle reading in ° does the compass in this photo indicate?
15 °
